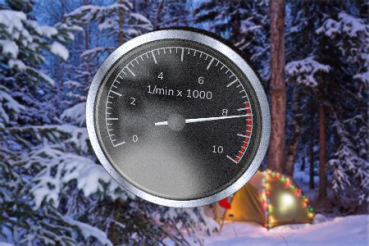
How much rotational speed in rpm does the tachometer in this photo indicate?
8200 rpm
